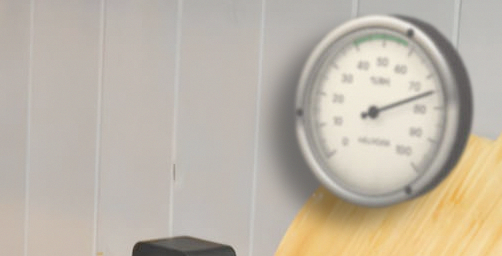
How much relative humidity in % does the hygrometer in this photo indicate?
75 %
